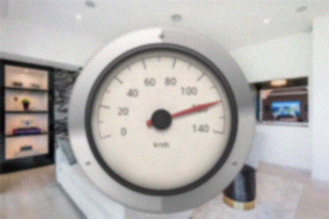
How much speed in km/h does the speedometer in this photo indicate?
120 km/h
